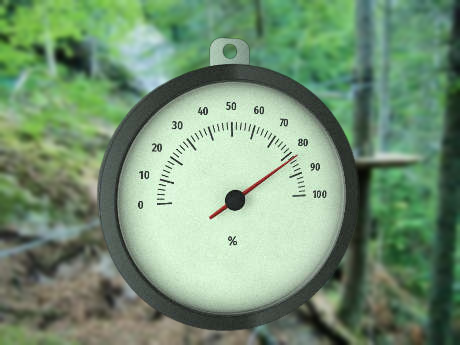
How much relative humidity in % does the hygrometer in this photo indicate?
82 %
